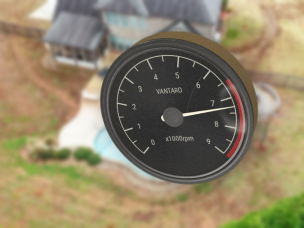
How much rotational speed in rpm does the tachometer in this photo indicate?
7250 rpm
